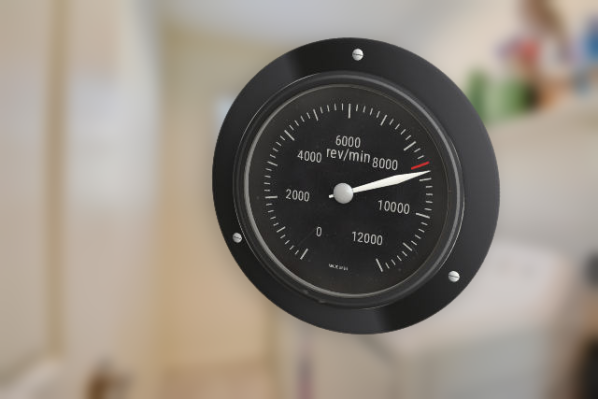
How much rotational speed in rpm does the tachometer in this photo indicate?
8800 rpm
